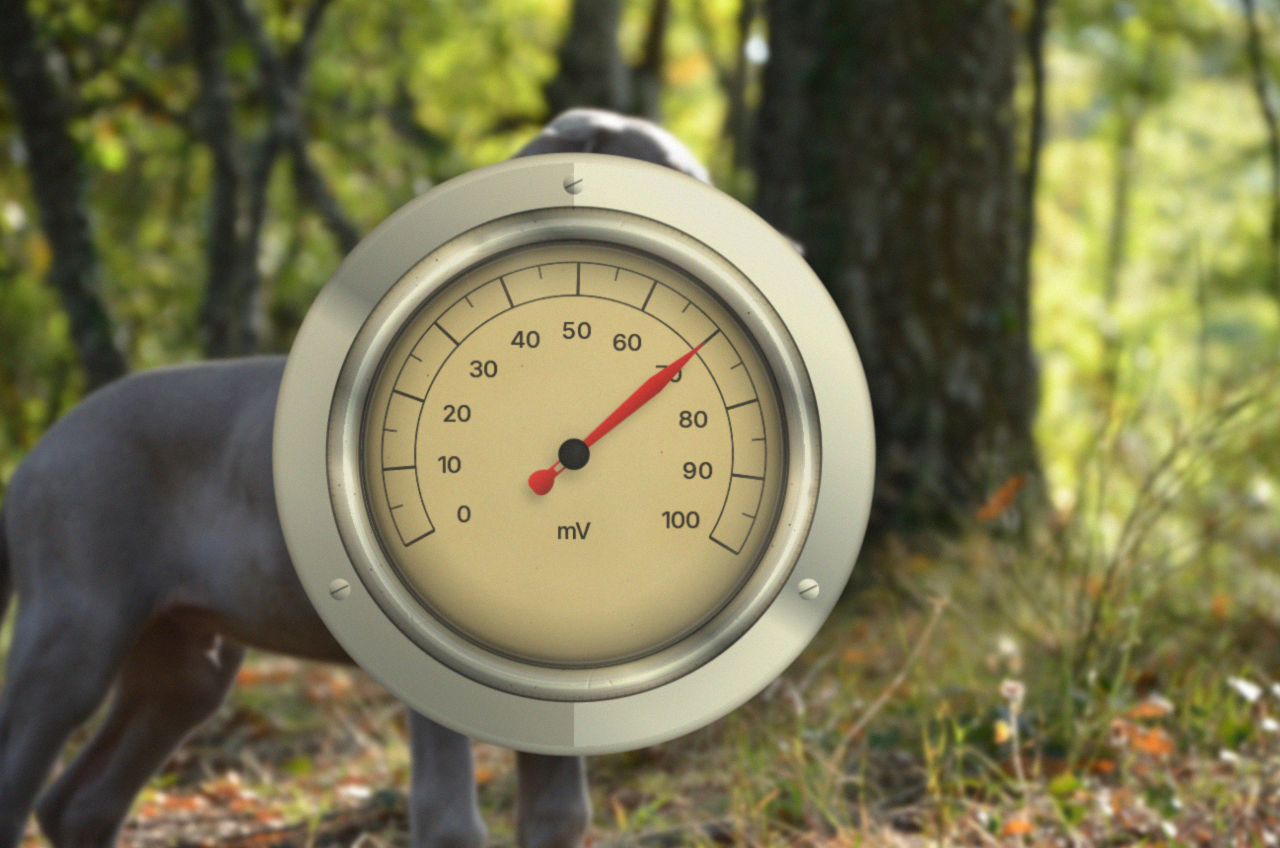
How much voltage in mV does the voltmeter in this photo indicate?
70 mV
